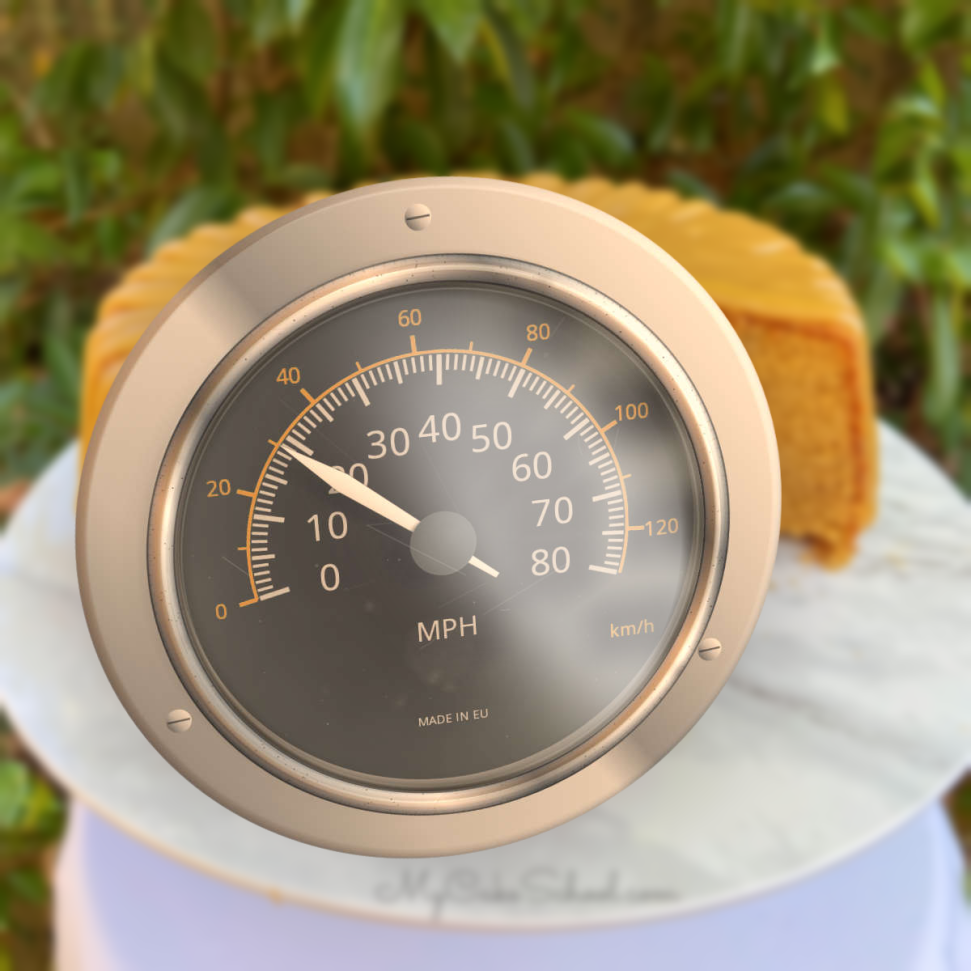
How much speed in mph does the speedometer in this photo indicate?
19 mph
